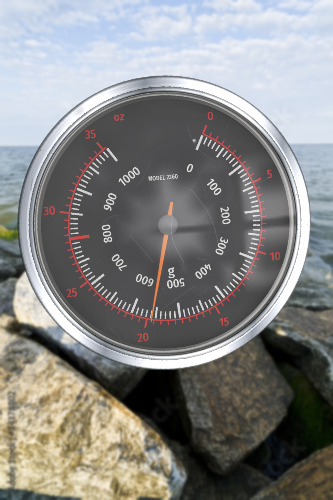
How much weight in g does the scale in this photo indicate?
560 g
